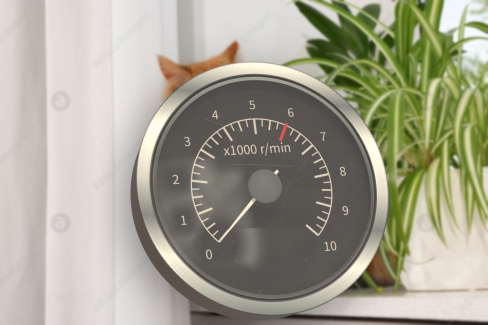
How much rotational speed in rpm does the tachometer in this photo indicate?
0 rpm
